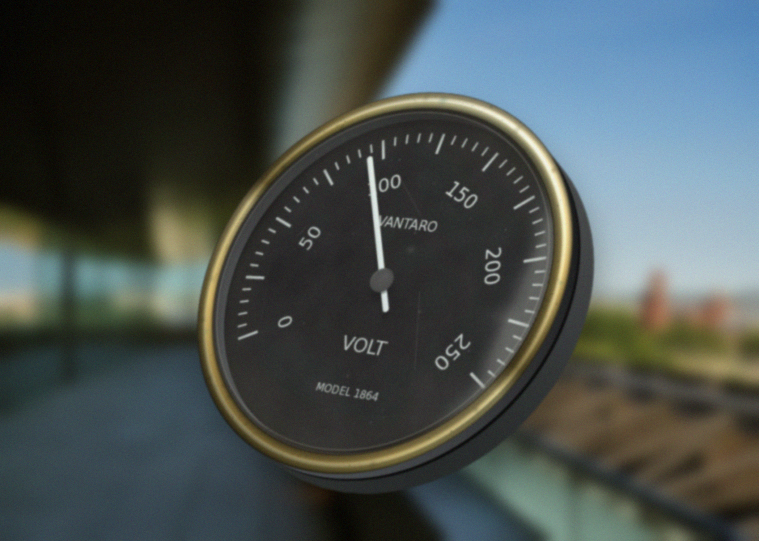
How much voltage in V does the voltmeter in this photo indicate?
95 V
